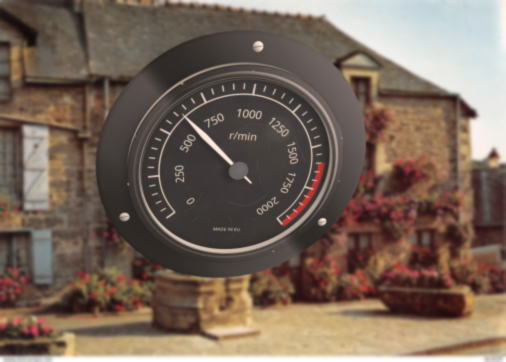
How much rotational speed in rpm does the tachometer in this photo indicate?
625 rpm
